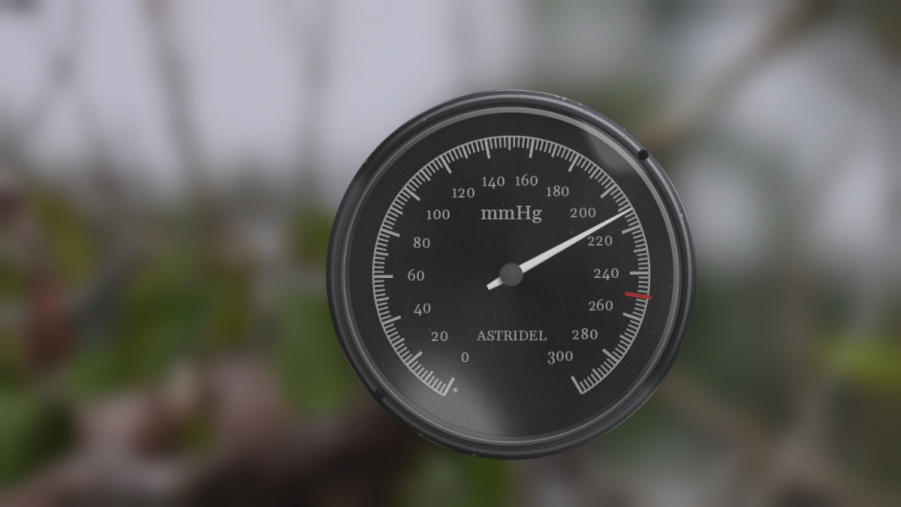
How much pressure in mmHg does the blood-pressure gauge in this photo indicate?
212 mmHg
